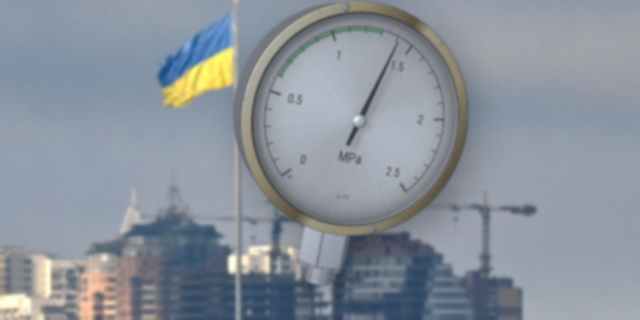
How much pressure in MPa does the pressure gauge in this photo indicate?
1.4 MPa
